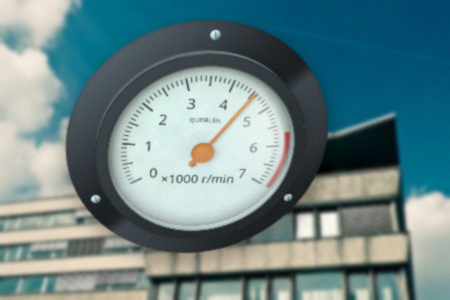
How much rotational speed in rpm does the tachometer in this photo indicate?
4500 rpm
